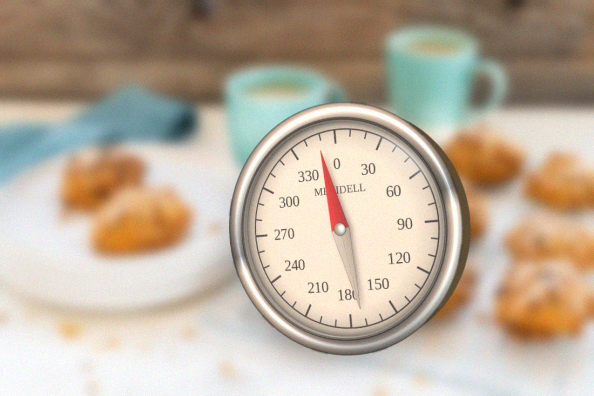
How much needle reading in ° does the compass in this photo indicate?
350 °
